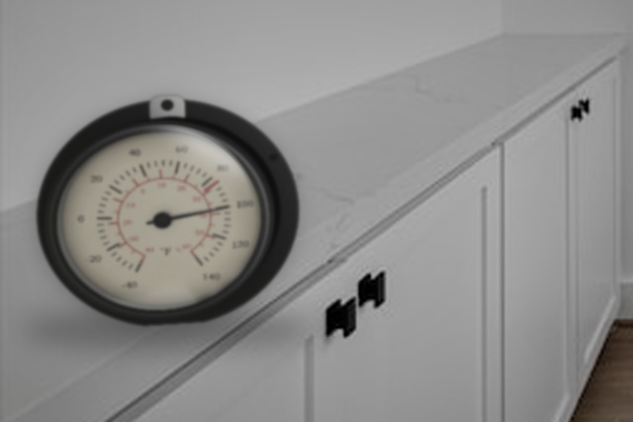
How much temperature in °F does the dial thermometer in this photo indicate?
100 °F
